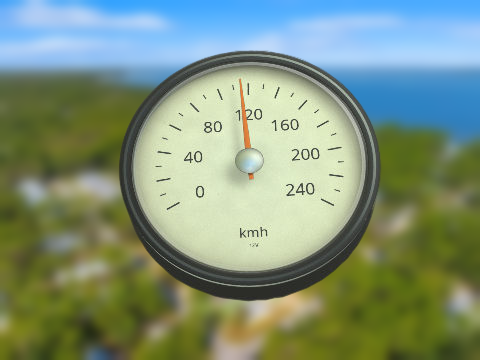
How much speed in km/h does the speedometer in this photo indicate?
115 km/h
